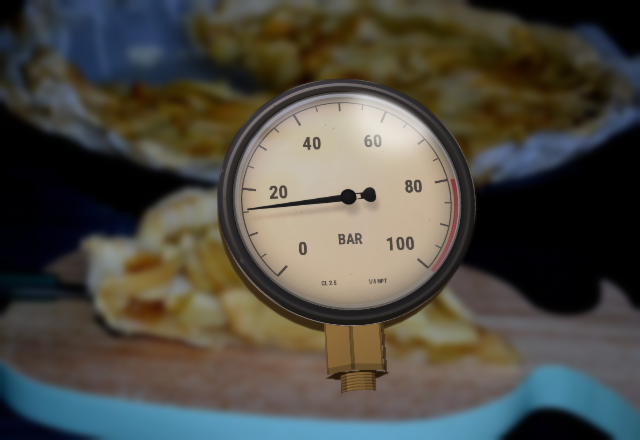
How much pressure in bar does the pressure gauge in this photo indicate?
15 bar
